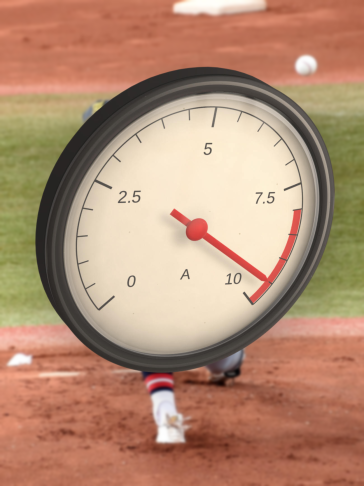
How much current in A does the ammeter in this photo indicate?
9.5 A
